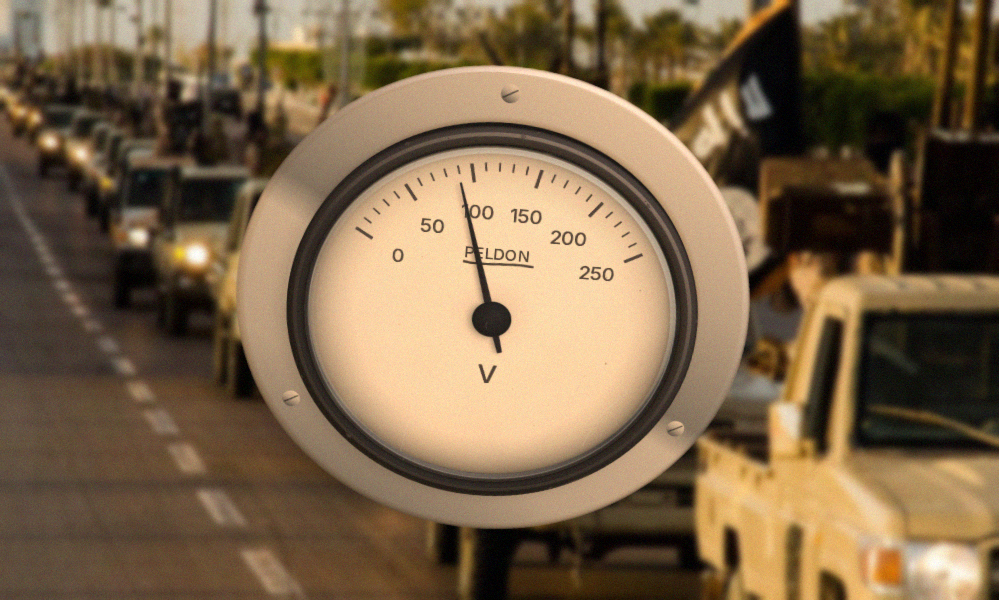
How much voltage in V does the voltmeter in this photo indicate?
90 V
